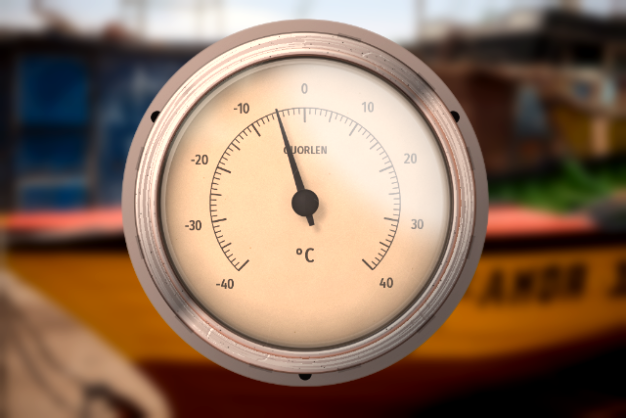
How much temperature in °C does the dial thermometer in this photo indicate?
-5 °C
